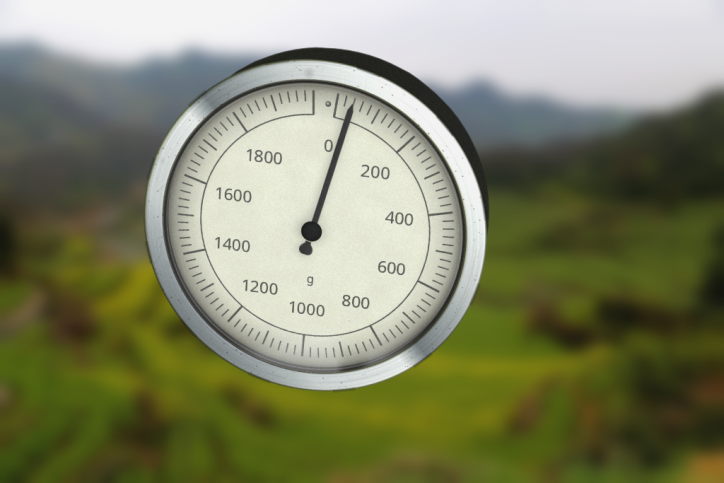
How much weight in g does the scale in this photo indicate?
40 g
